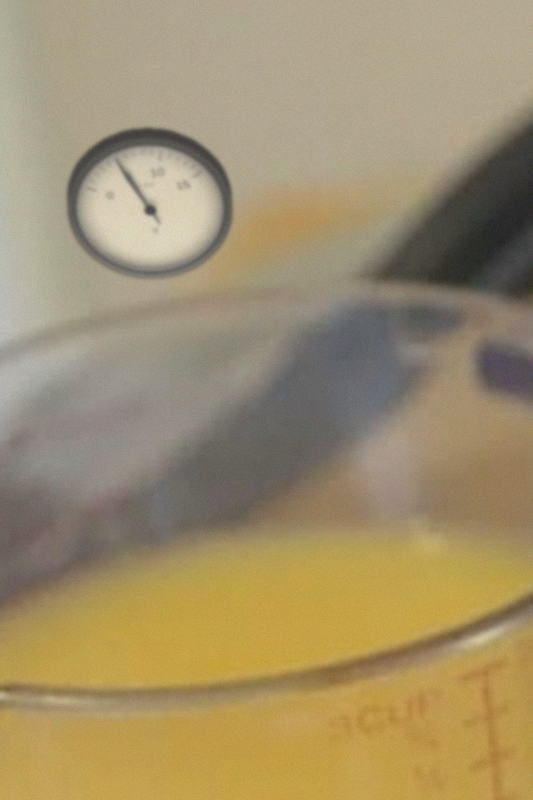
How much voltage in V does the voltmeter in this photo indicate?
5 V
